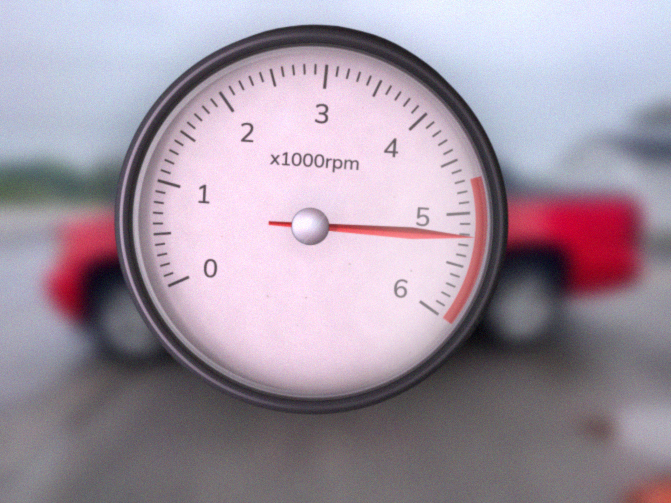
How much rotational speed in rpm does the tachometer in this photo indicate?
5200 rpm
